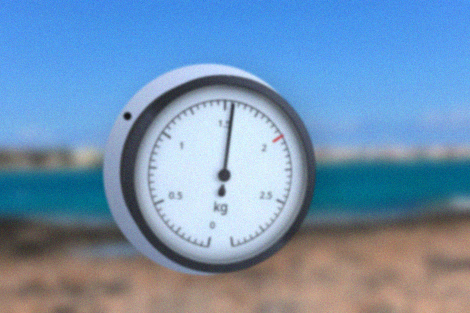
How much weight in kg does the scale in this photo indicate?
1.55 kg
